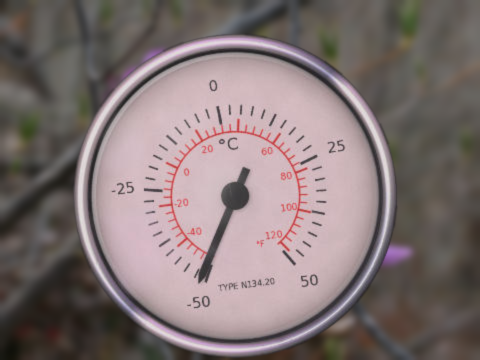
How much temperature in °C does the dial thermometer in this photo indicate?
-48.75 °C
